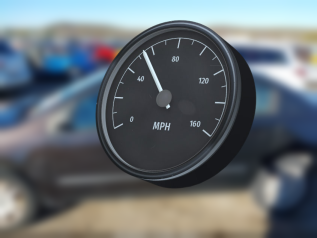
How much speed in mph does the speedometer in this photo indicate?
55 mph
